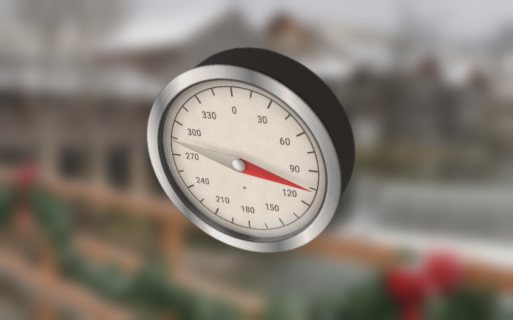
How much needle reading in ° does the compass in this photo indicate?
105 °
